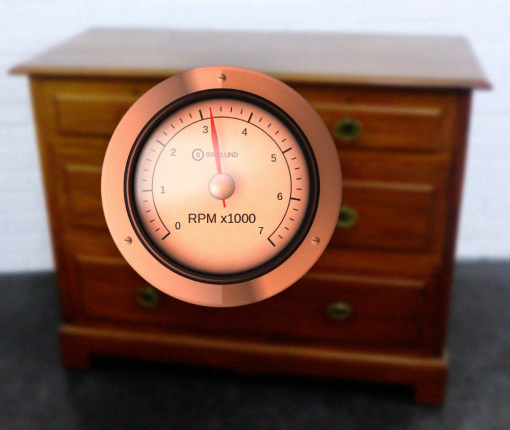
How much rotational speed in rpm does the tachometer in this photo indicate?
3200 rpm
